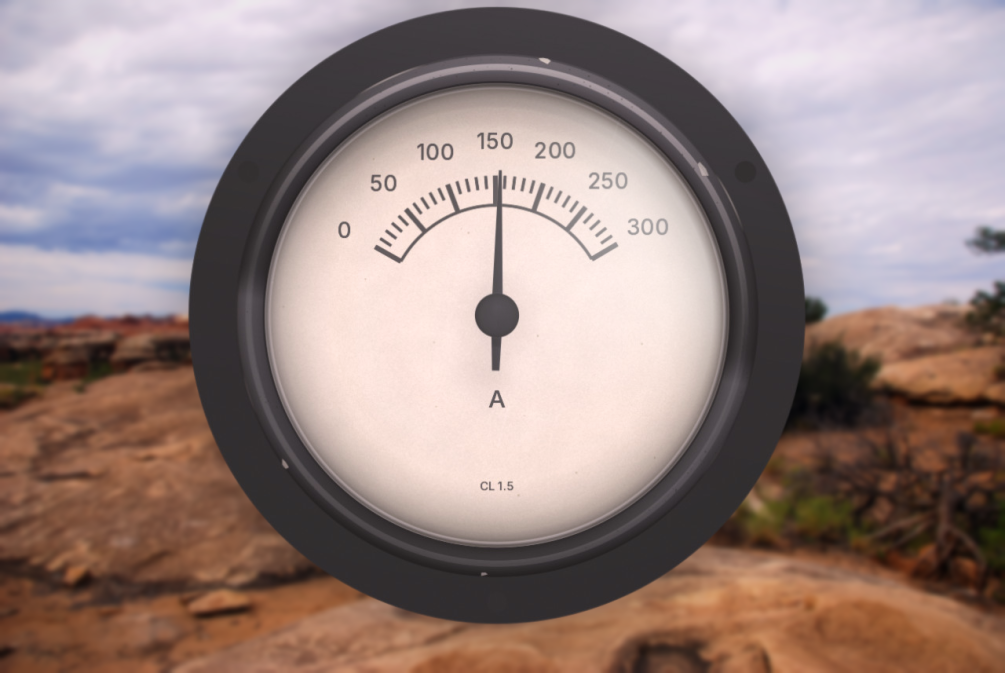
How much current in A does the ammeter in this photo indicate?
155 A
